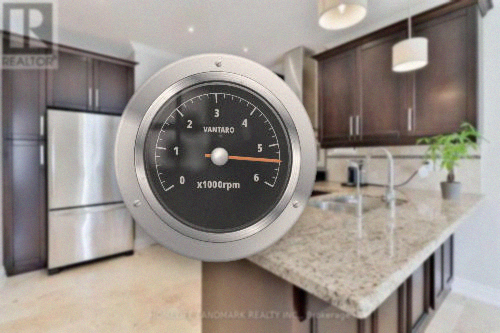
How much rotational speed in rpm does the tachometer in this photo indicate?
5400 rpm
